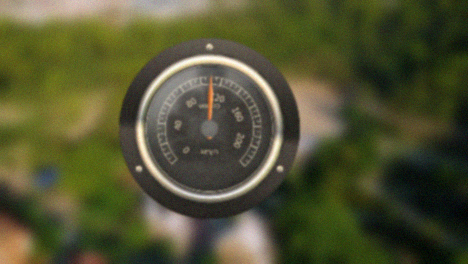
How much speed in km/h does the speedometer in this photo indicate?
110 km/h
